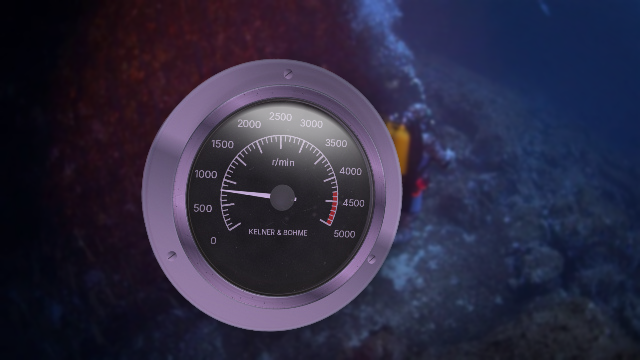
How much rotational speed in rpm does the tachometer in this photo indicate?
800 rpm
